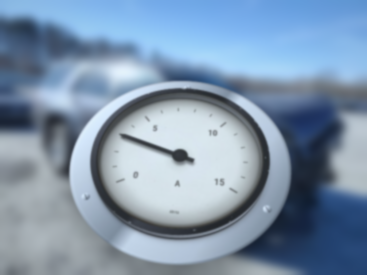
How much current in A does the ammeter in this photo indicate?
3 A
